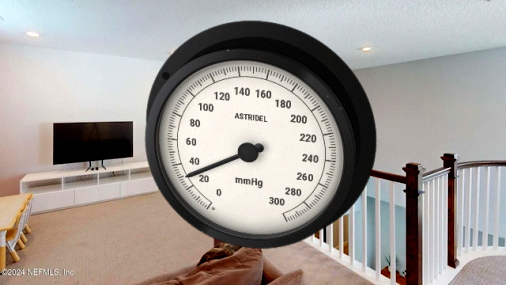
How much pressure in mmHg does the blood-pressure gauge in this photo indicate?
30 mmHg
